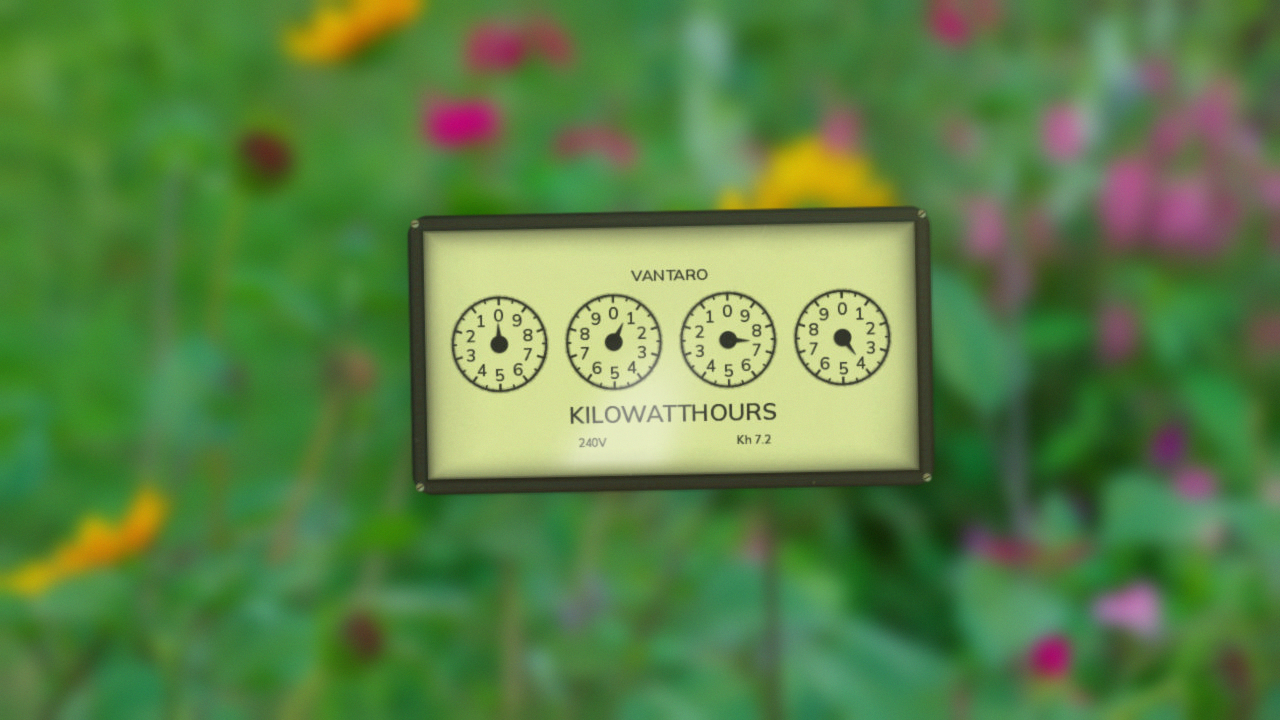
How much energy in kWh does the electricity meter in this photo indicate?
74 kWh
